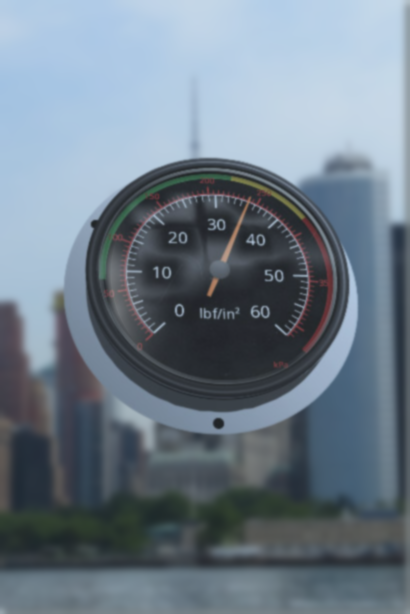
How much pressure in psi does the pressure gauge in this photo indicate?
35 psi
